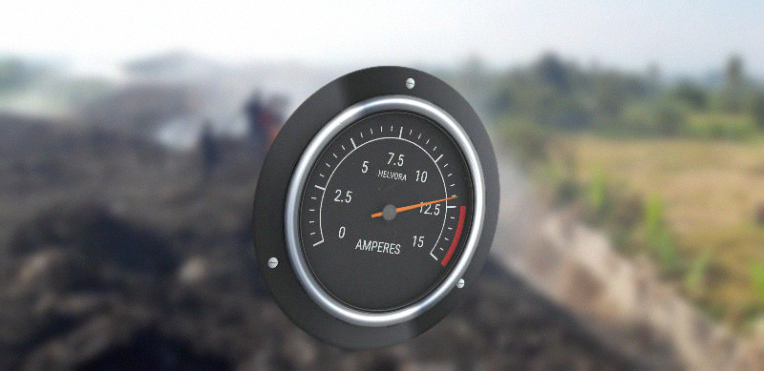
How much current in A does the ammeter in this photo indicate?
12 A
